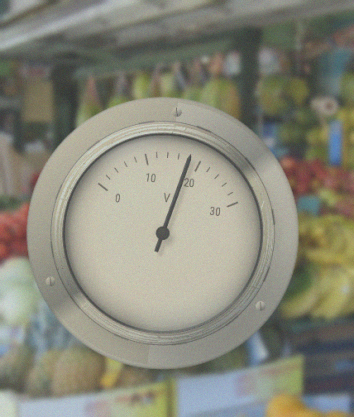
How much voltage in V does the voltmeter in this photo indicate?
18 V
